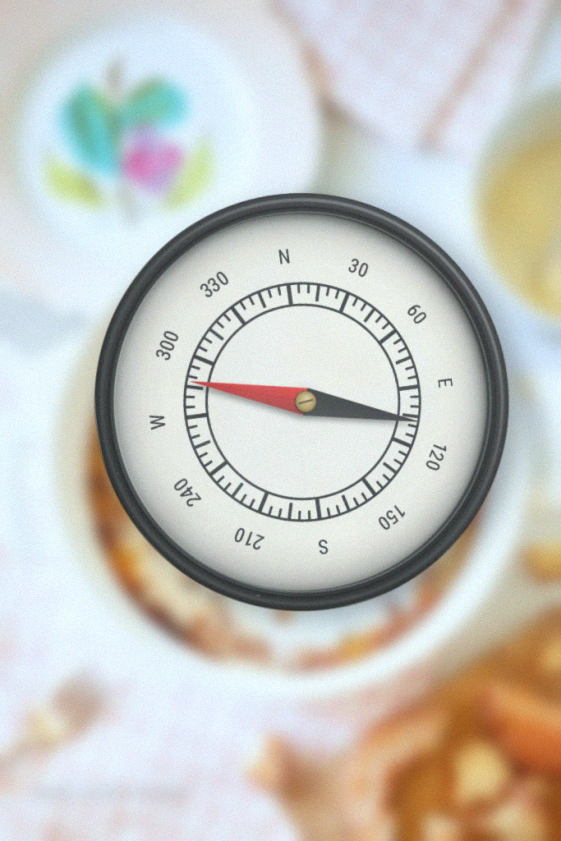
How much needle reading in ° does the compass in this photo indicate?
287.5 °
